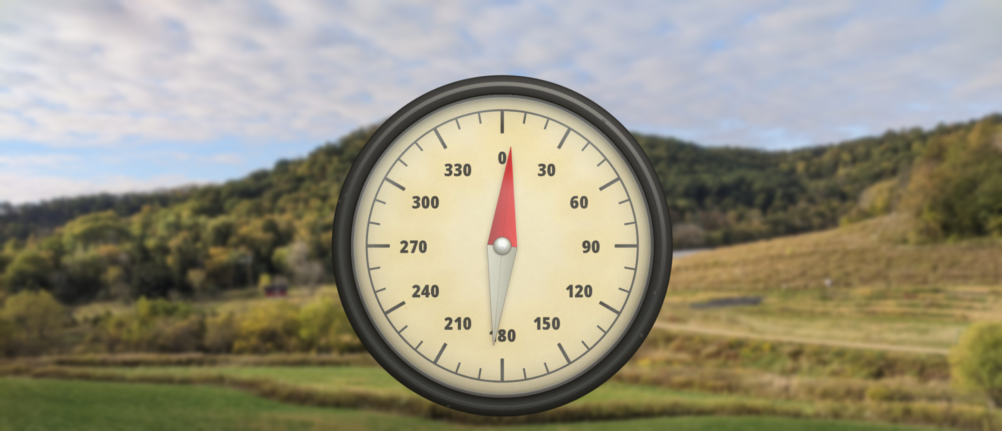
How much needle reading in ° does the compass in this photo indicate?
5 °
